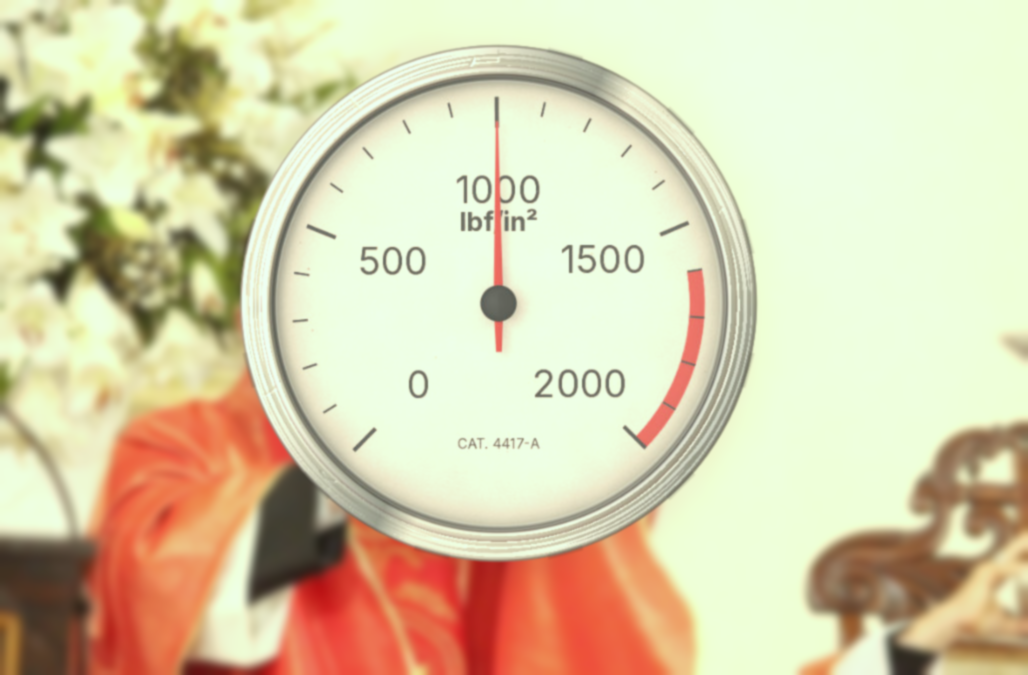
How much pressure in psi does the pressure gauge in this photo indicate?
1000 psi
